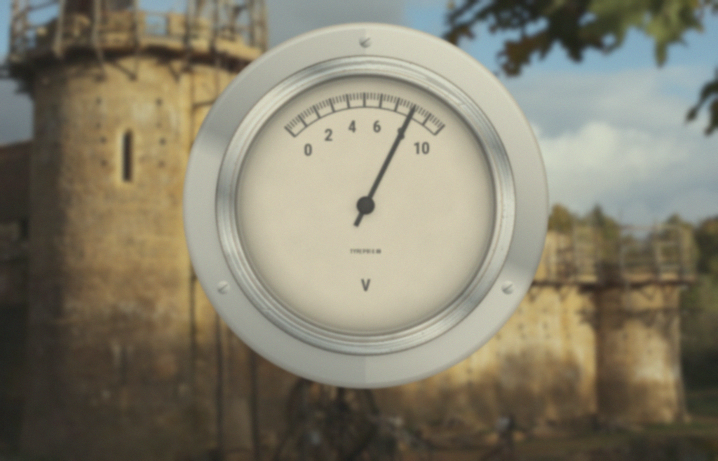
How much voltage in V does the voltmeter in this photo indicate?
8 V
